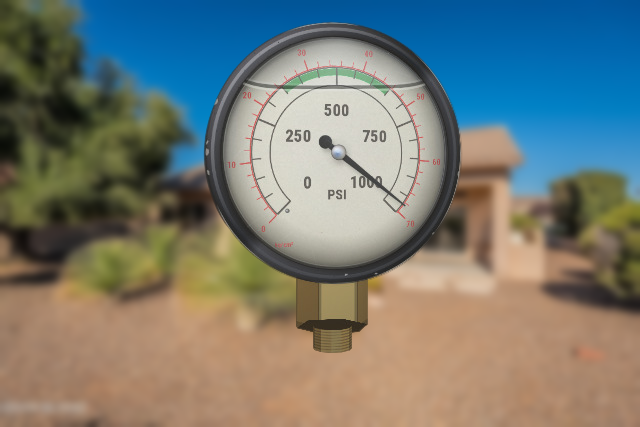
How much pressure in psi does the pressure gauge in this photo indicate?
975 psi
